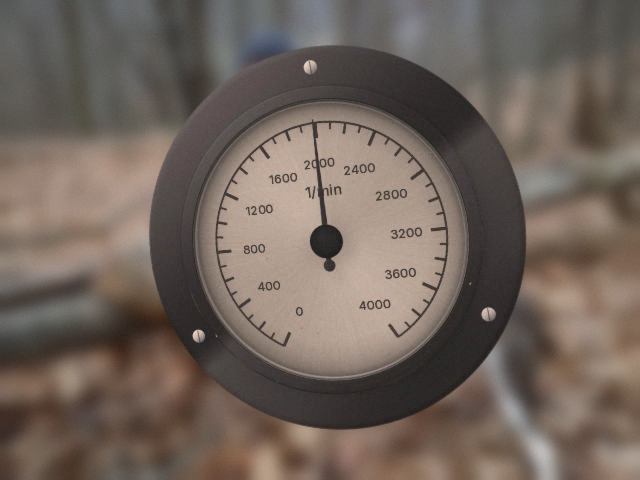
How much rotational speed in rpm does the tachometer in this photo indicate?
2000 rpm
